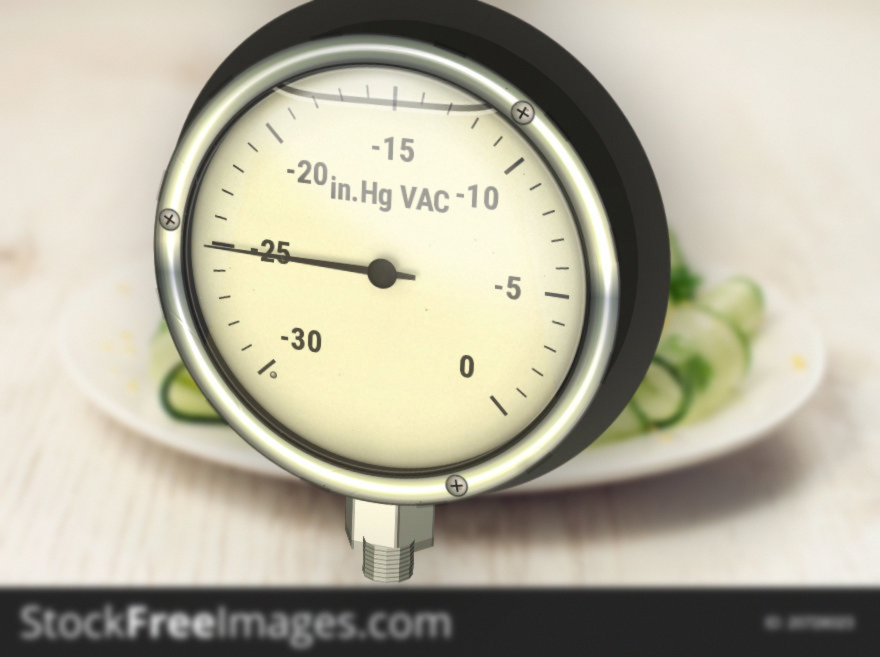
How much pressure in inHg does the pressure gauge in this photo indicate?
-25 inHg
